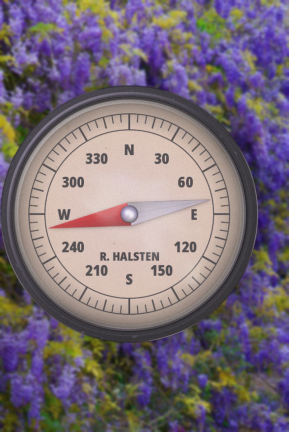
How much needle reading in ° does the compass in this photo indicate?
260 °
